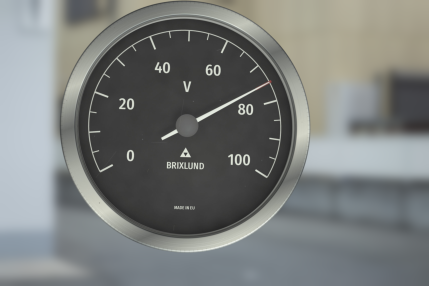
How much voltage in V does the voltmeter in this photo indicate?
75 V
